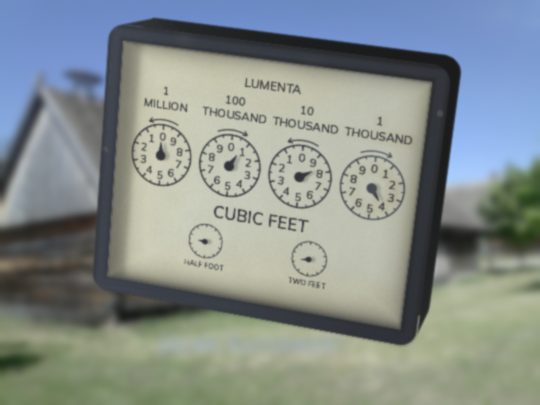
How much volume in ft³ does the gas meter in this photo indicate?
8400 ft³
